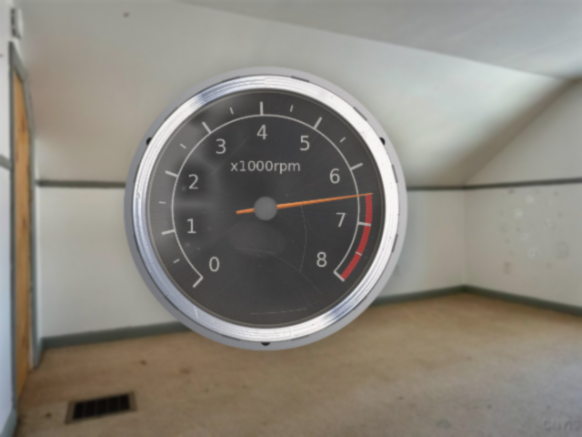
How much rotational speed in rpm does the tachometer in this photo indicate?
6500 rpm
